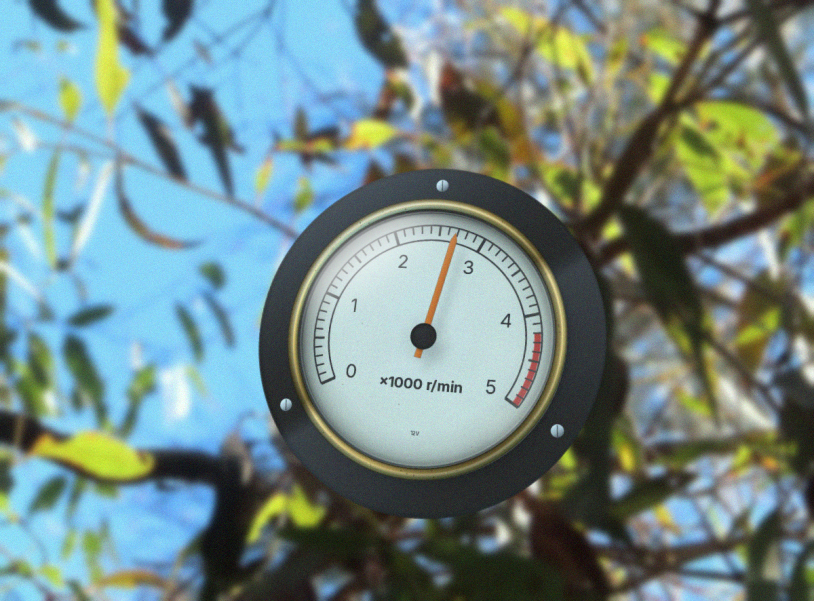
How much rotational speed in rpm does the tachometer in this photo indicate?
2700 rpm
